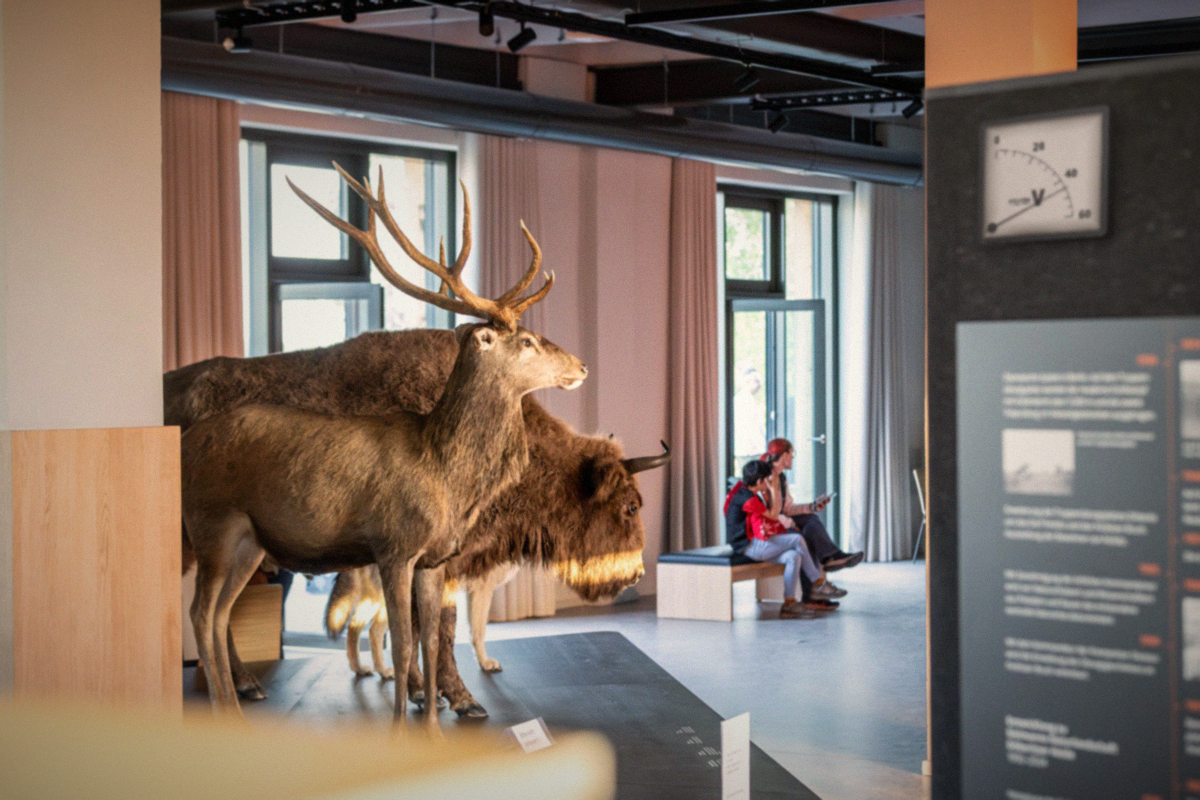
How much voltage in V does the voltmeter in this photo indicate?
45 V
